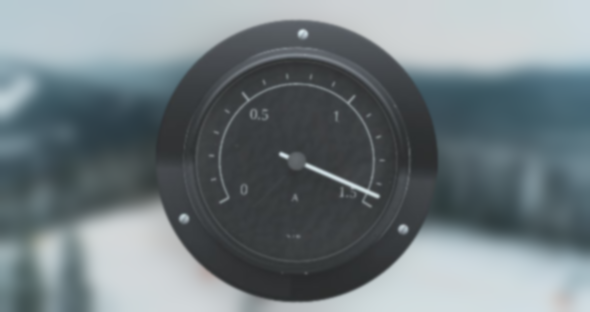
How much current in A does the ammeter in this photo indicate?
1.45 A
